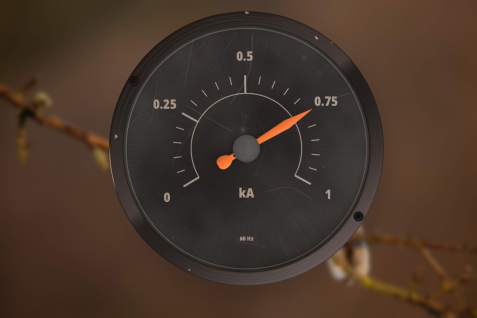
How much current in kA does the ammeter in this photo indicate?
0.75 kA
